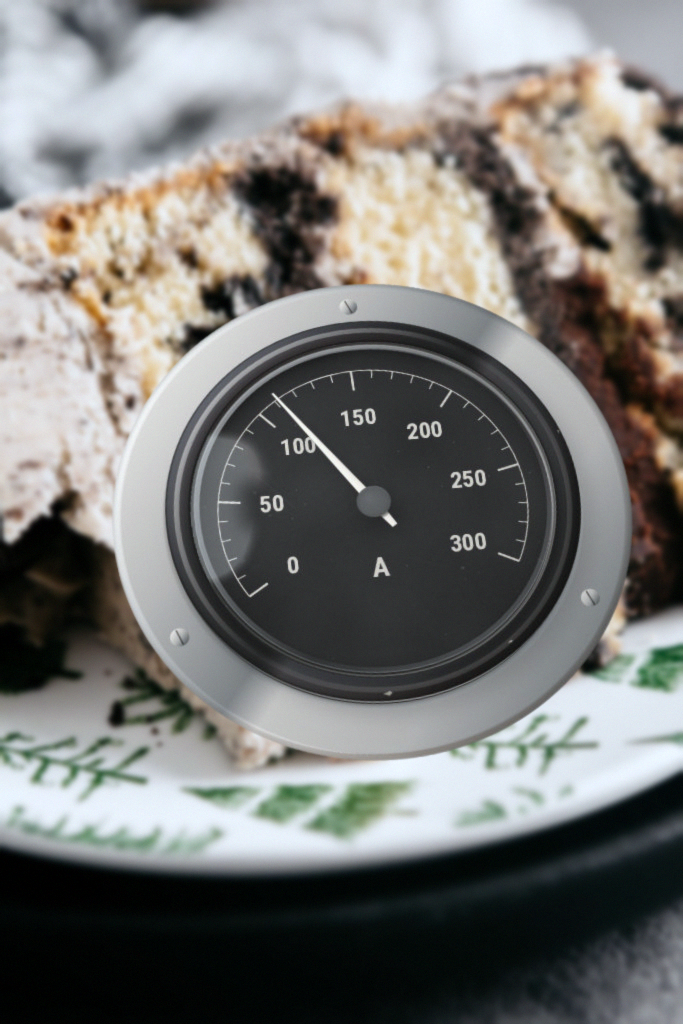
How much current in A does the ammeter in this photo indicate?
110 A
